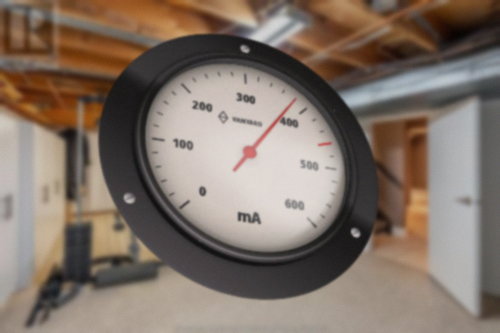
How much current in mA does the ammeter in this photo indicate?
380 mA
